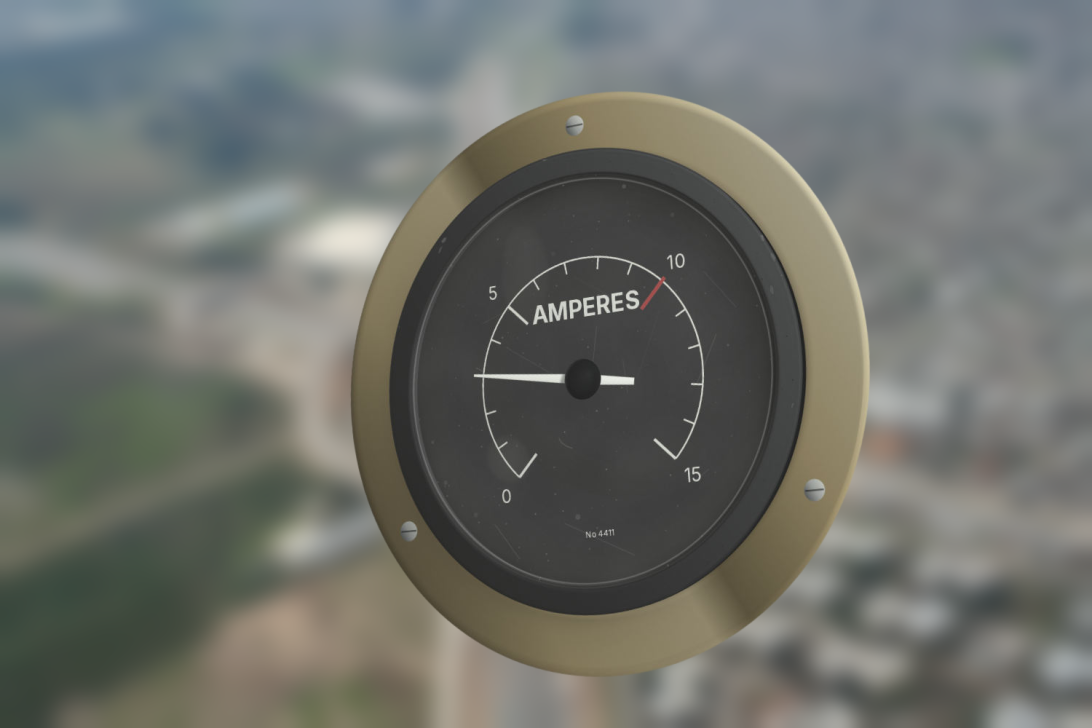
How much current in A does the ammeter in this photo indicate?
3 A
